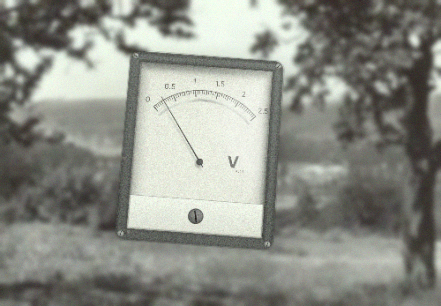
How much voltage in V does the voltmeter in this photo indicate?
0.25 V
